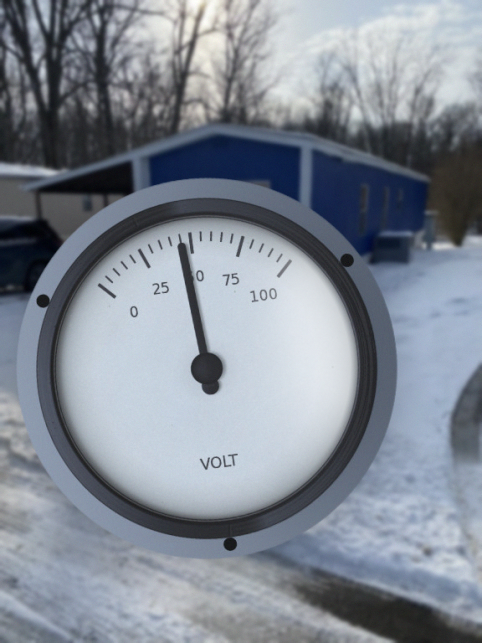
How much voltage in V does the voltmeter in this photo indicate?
45 V
